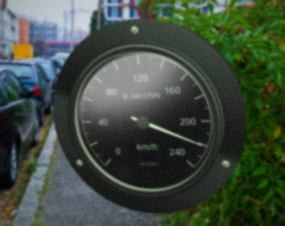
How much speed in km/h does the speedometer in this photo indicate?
220 km/h
